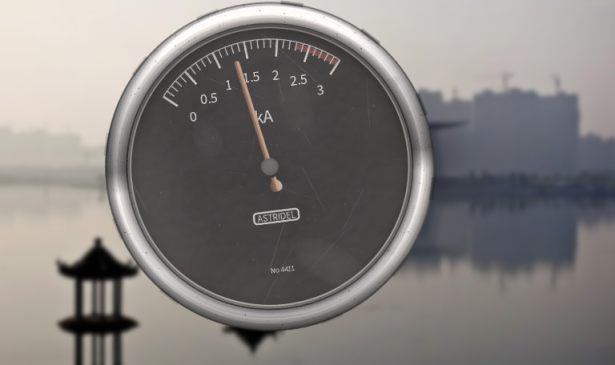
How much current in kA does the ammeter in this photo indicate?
1.3 kA
